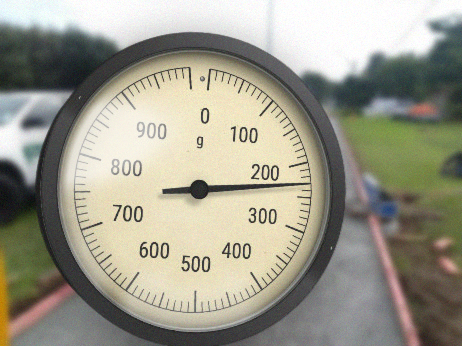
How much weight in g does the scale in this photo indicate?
230 g
